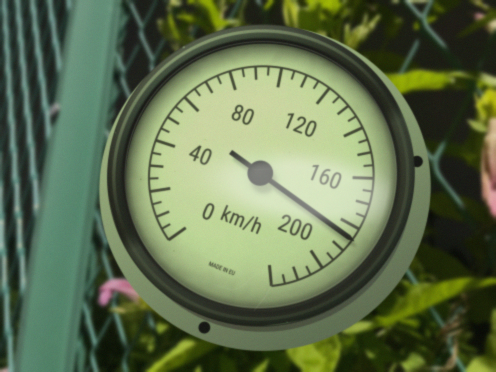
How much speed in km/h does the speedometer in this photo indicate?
185 km/h
